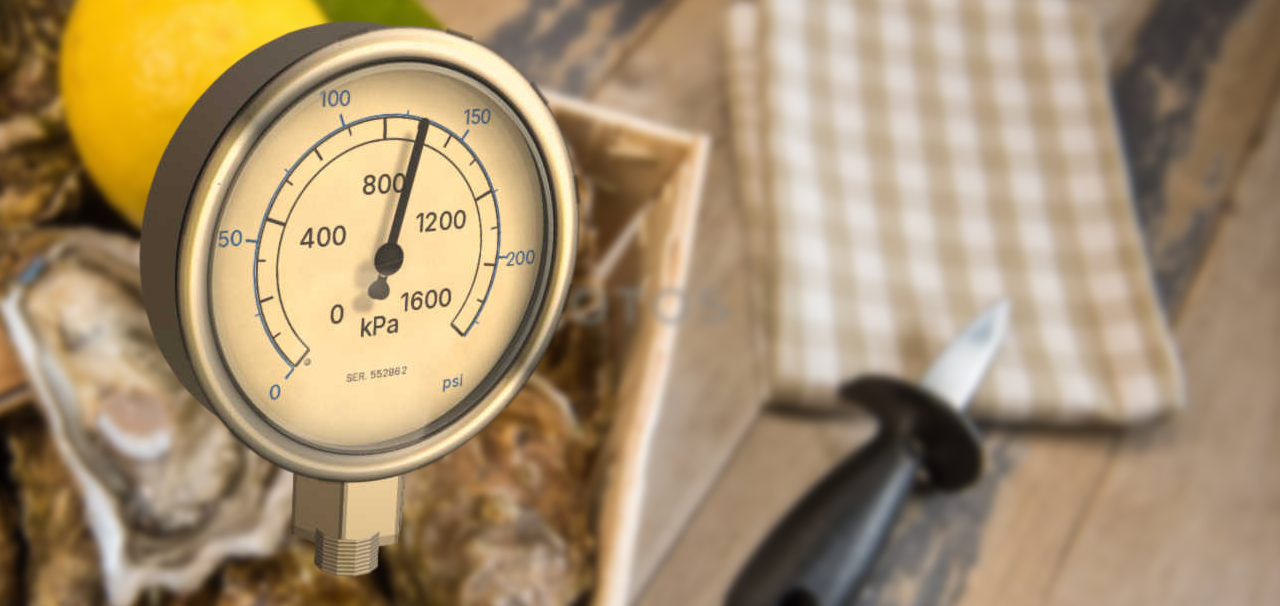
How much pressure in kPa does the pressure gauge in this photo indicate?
900 kPa
